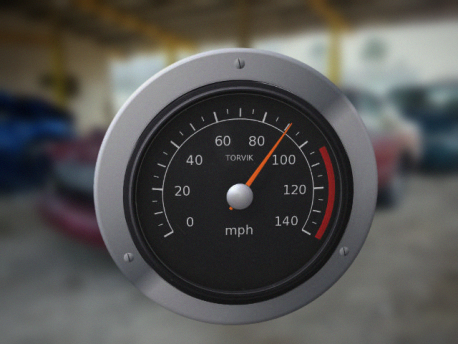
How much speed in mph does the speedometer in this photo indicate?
90 mph
